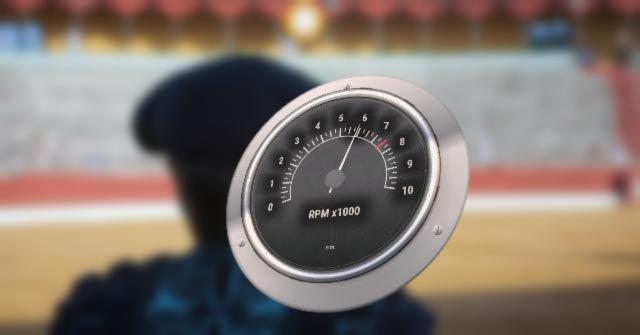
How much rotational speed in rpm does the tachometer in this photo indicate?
6000 rpm
